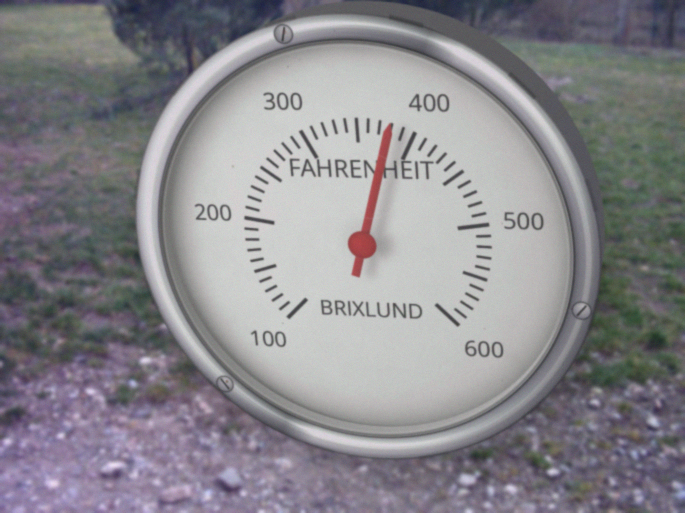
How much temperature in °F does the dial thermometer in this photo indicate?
380 °F
